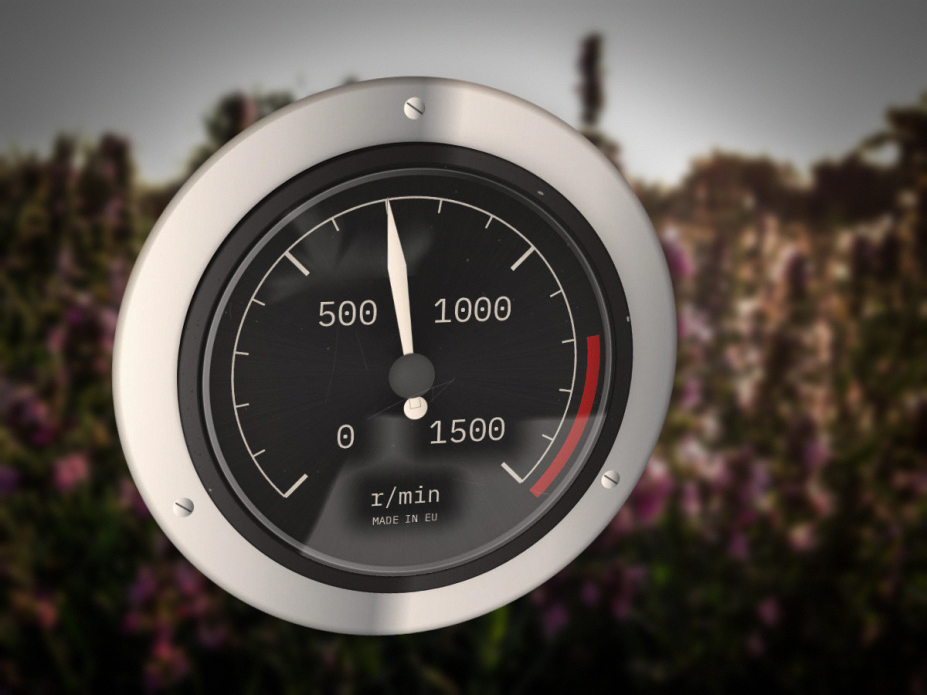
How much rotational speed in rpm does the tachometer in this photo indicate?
700 rpm
